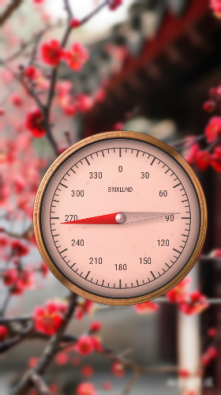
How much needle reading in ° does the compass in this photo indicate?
265 °
